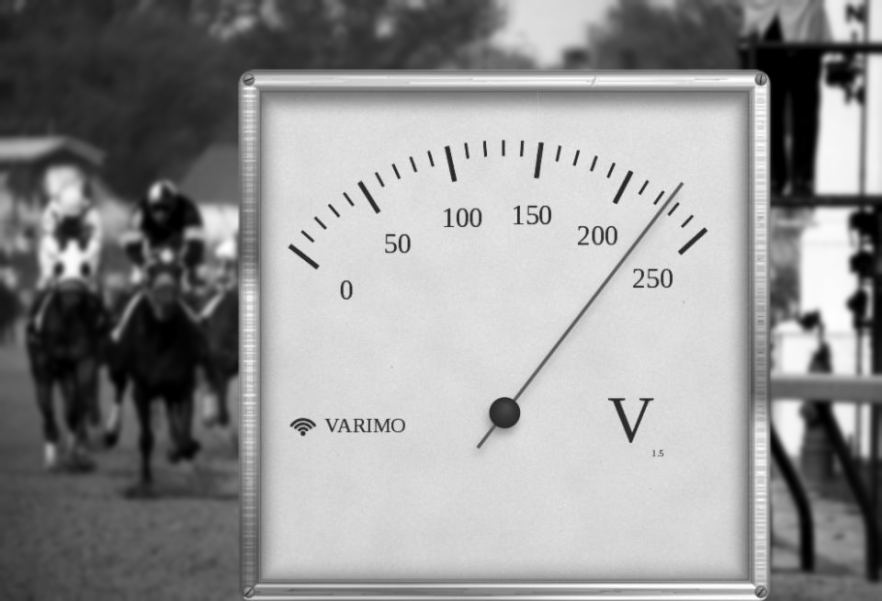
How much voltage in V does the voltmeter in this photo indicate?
225 V
